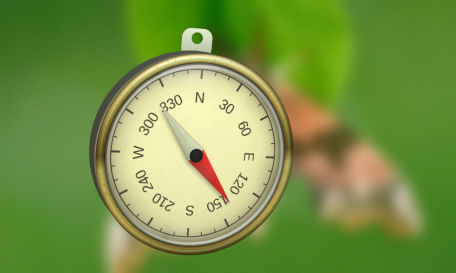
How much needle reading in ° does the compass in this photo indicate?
140 °
